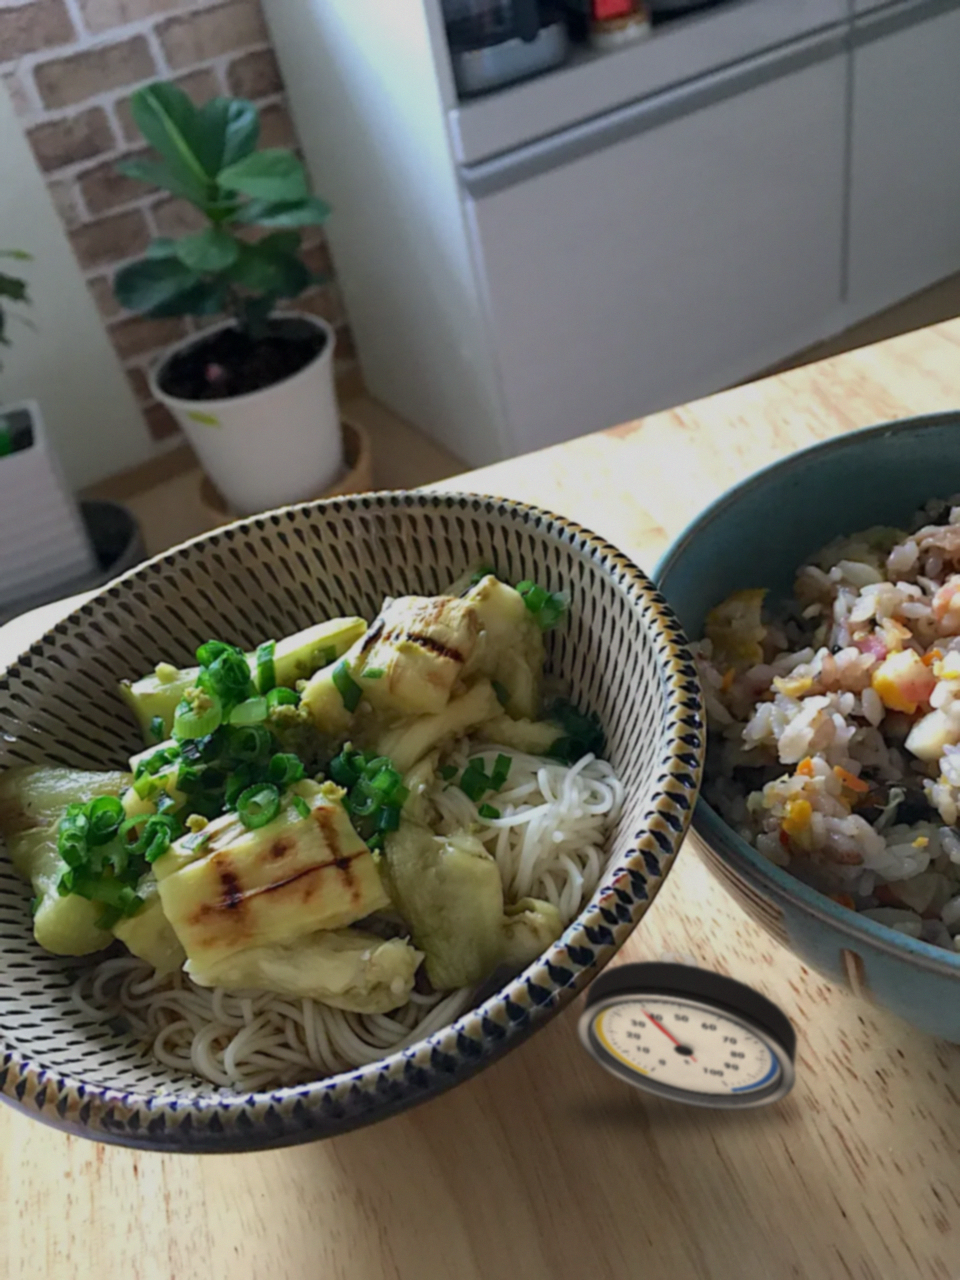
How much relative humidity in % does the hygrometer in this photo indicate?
40 %
